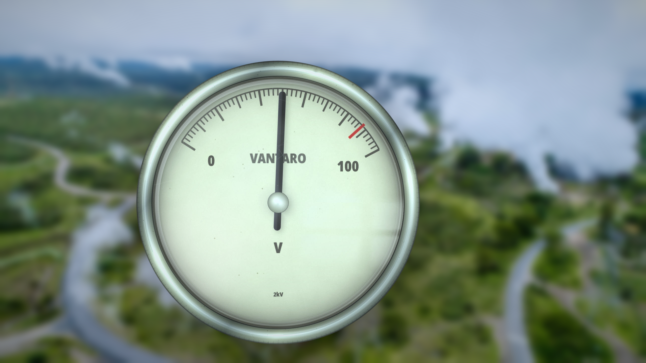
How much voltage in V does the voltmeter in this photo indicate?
50 V
